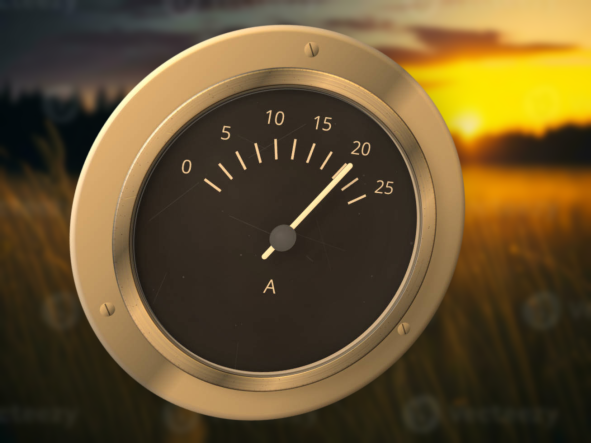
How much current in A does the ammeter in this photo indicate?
20 A
